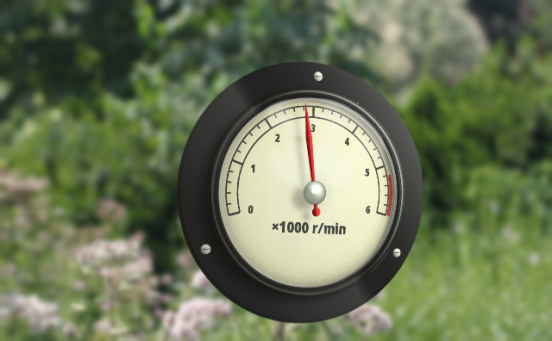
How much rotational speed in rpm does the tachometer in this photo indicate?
2800 rpm
